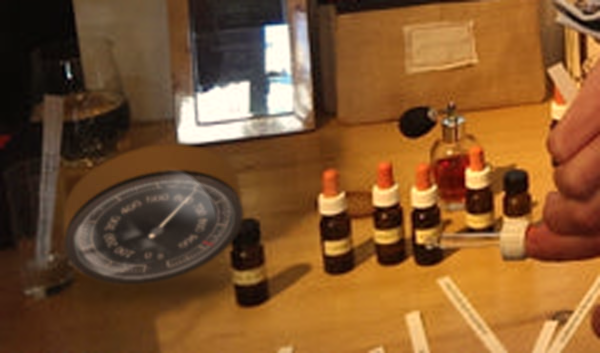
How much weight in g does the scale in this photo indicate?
600 g
